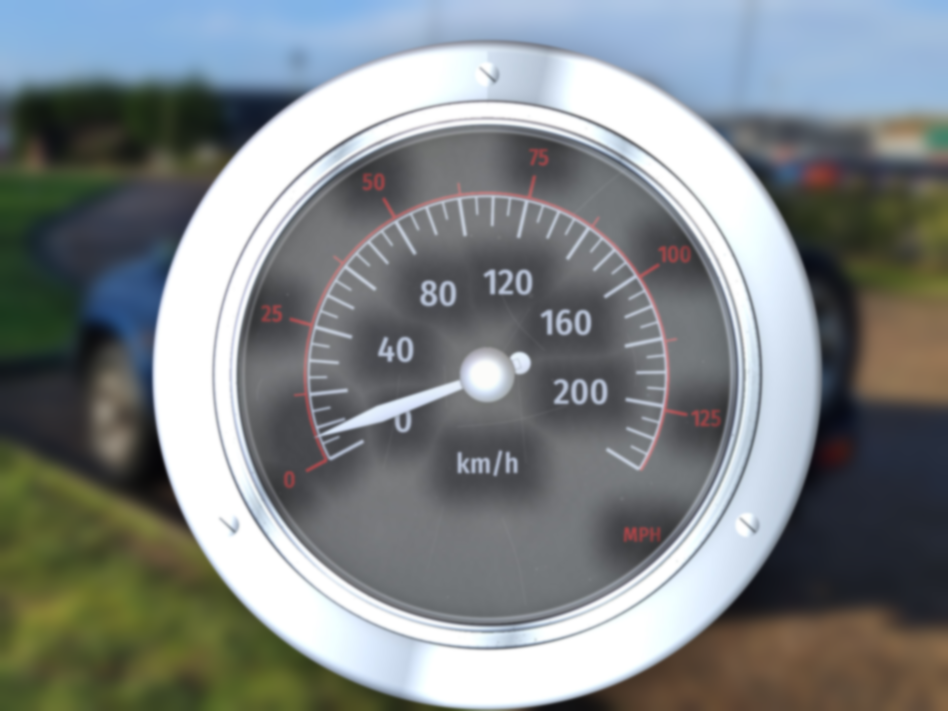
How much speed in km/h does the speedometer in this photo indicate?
7.5 km/h
